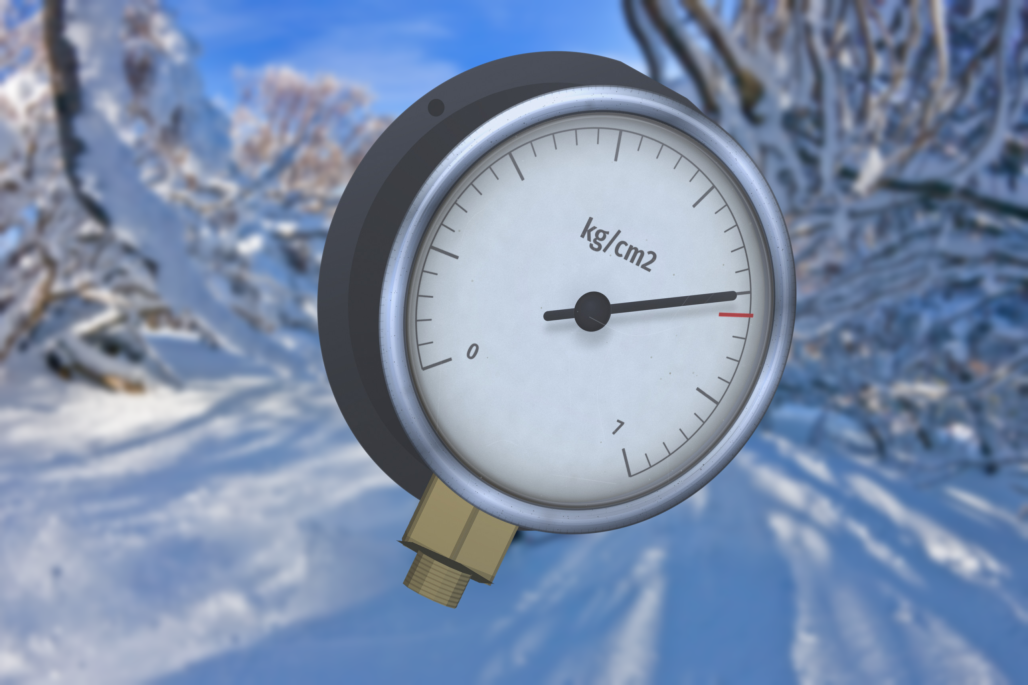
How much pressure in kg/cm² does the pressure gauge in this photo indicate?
5 kg/cm²
